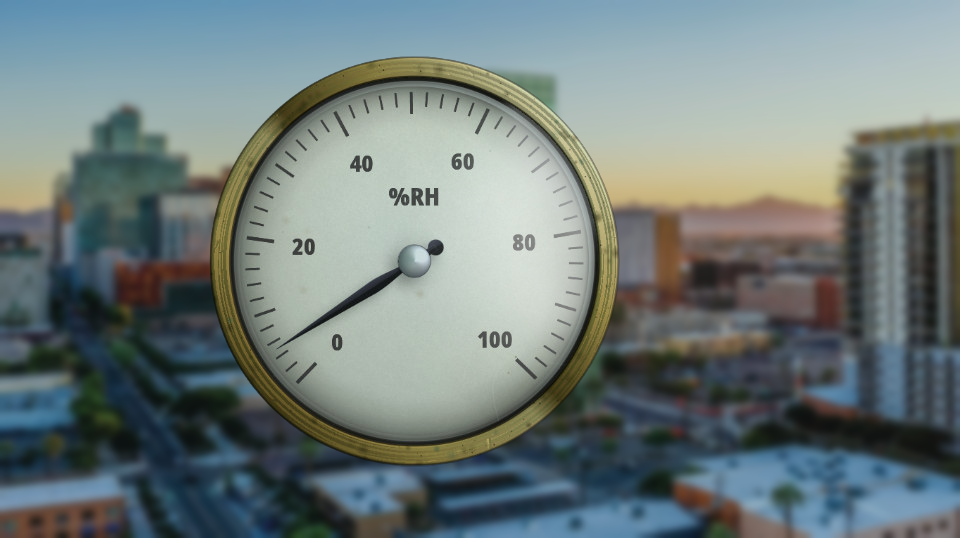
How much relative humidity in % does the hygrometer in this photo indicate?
5 %
